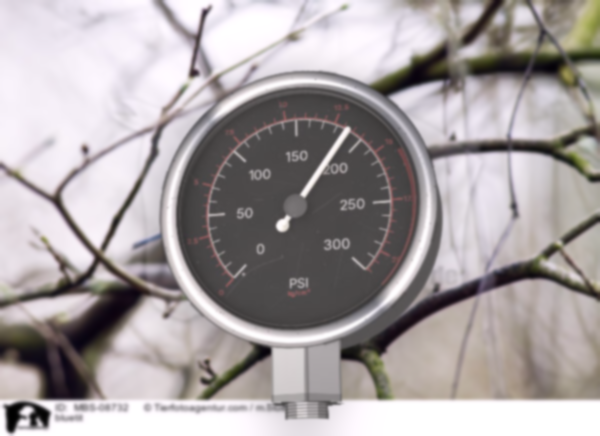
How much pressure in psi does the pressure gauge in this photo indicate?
190 psi
